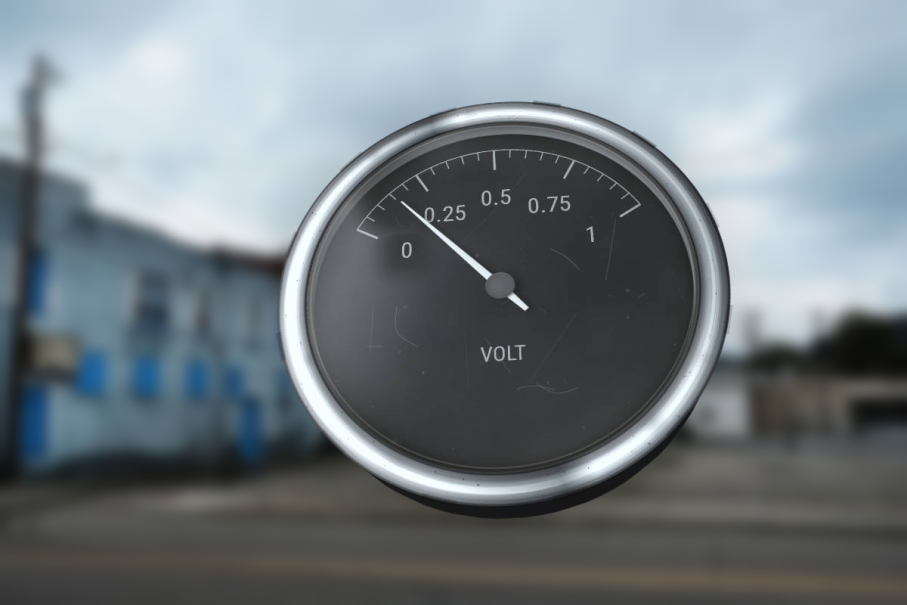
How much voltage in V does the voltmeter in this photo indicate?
0.15 V
